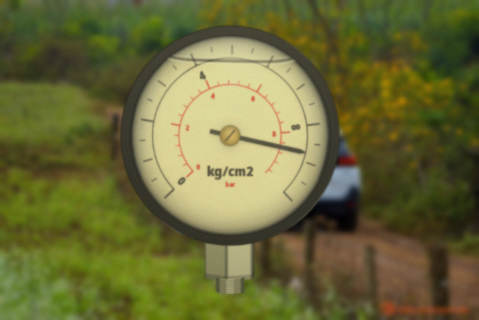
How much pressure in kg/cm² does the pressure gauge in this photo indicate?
8.75 kg/cm²
